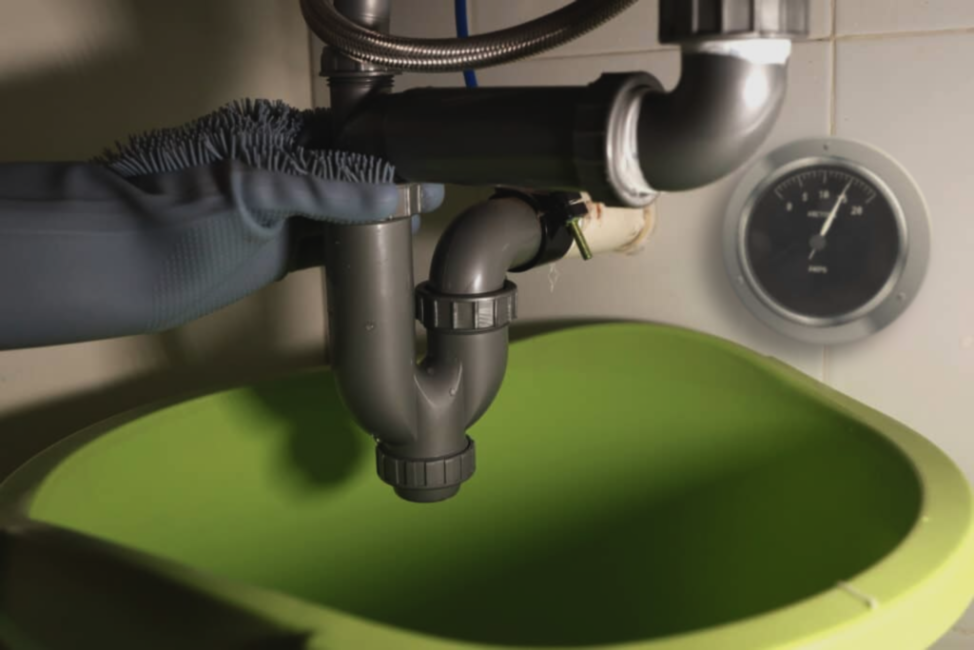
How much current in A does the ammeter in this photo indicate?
15 A
